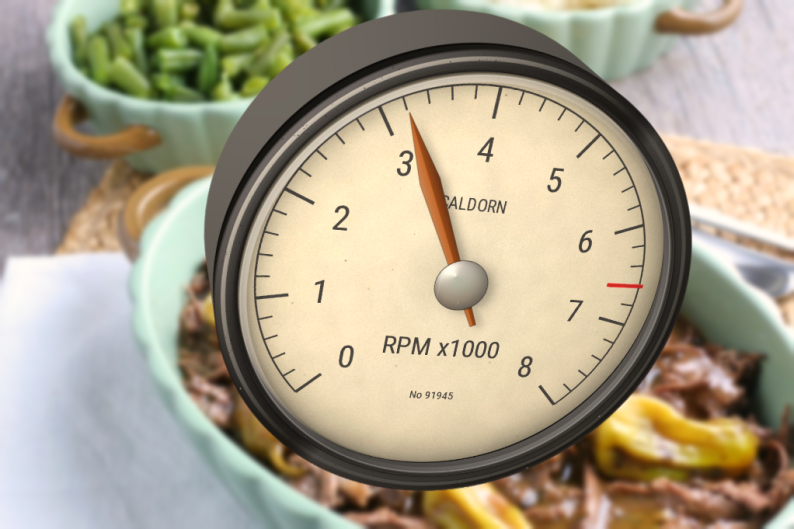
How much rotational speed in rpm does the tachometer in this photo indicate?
3200 rpm
